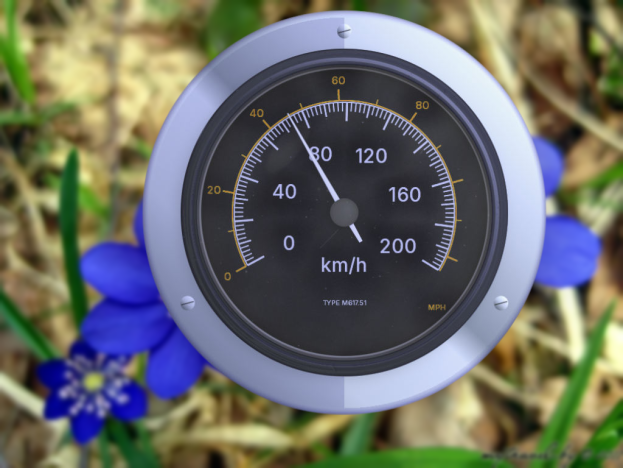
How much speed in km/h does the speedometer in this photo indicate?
74 km/h
